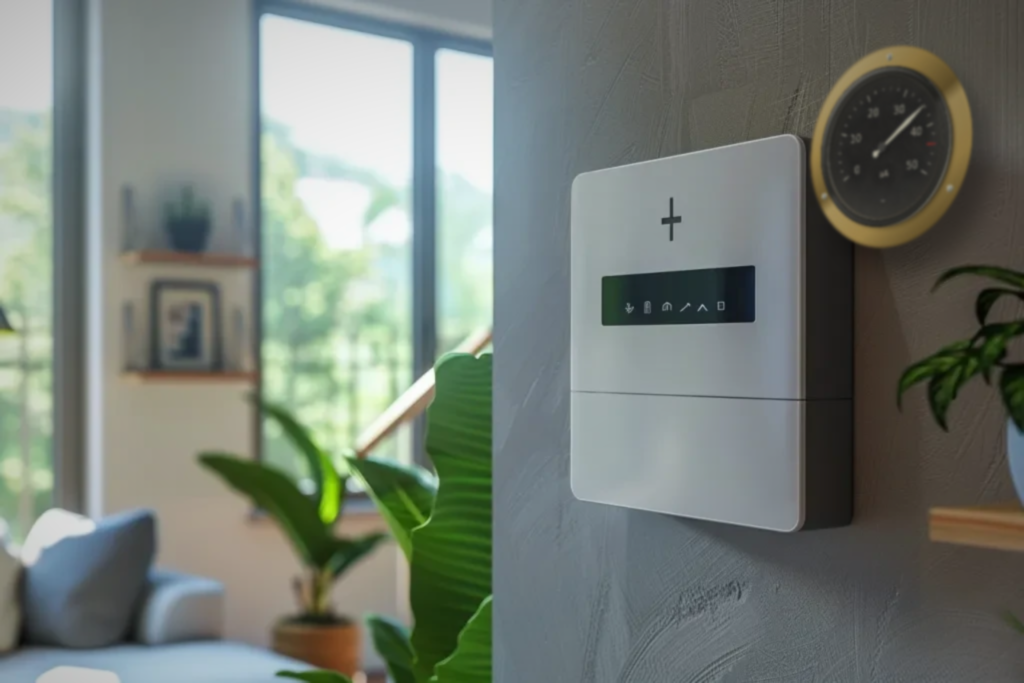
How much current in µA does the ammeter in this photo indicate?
36 µA
